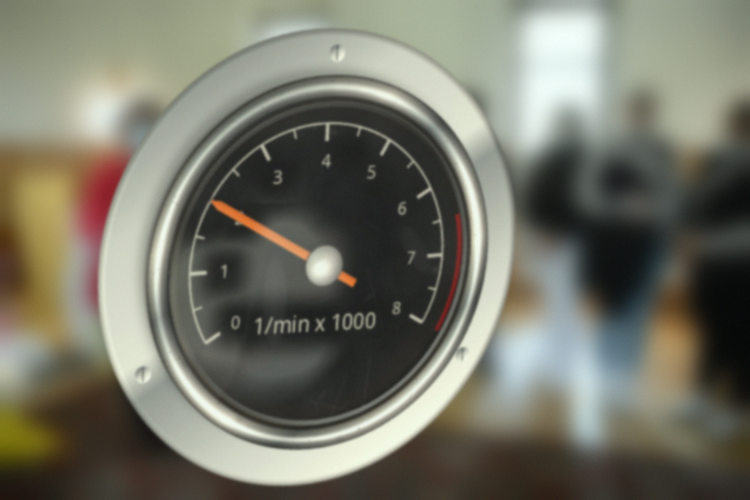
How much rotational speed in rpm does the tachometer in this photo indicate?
2000 rpm
